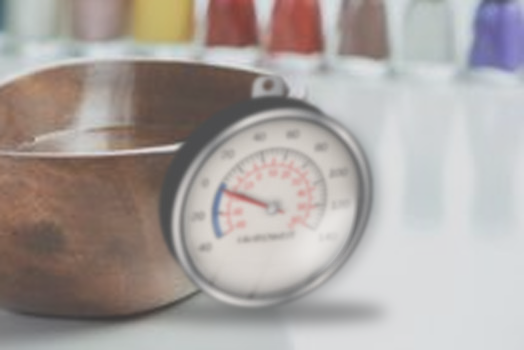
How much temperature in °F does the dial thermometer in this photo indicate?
0 °F
